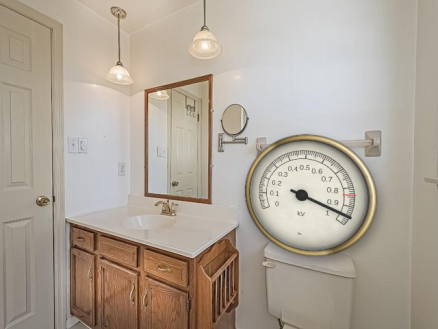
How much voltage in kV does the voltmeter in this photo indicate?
0.95 kV
